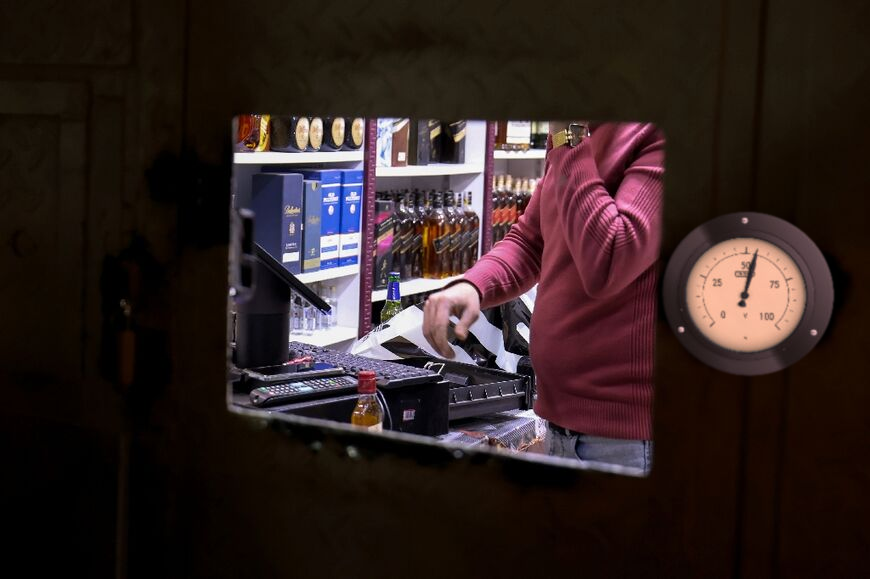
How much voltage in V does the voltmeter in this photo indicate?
55 V
